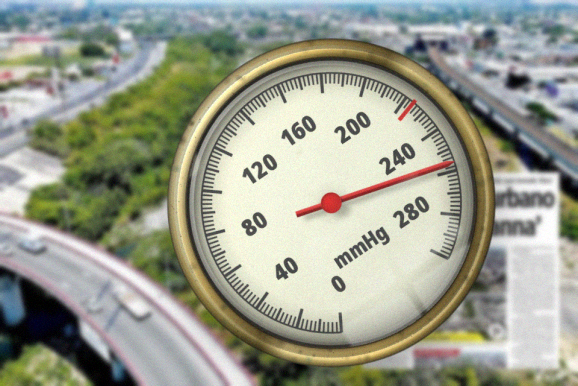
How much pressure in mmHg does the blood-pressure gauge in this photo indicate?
256 mmHg
